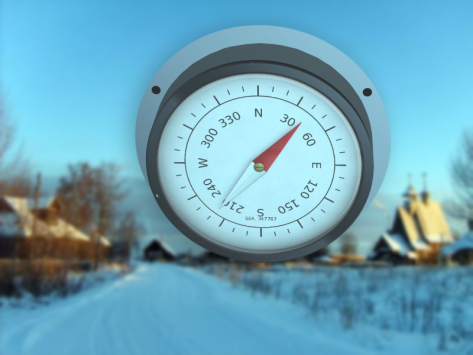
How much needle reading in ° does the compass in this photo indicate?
40 °
